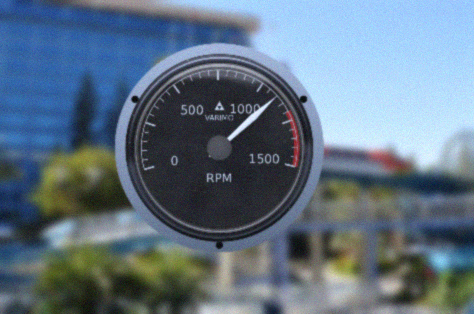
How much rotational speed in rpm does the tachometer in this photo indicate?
1100 rpm
